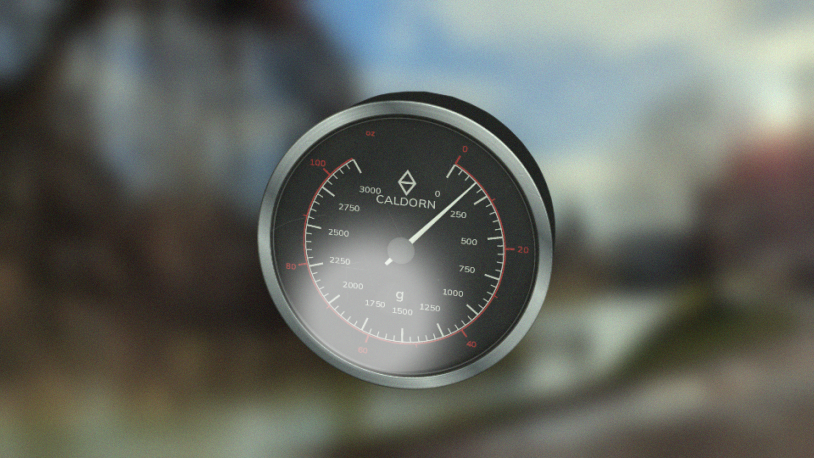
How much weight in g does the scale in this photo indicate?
150 g
